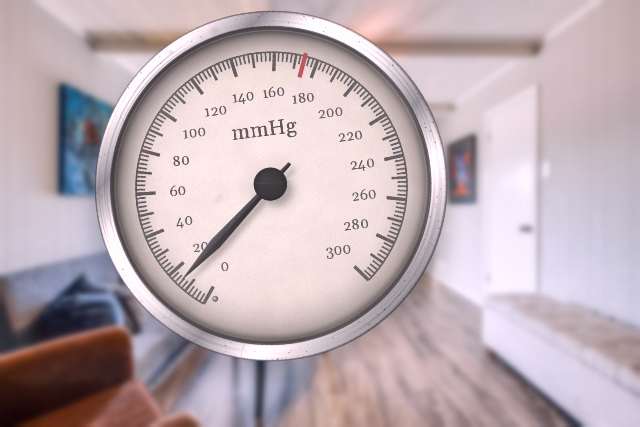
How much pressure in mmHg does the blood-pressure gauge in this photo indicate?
14 mmHg
